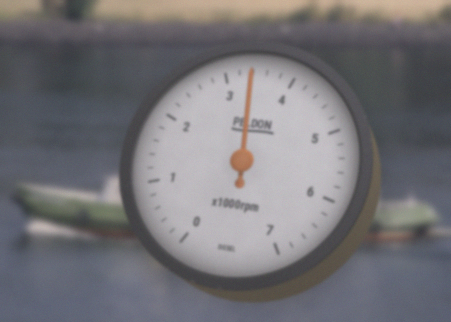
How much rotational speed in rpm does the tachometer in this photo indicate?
3400 rpm
